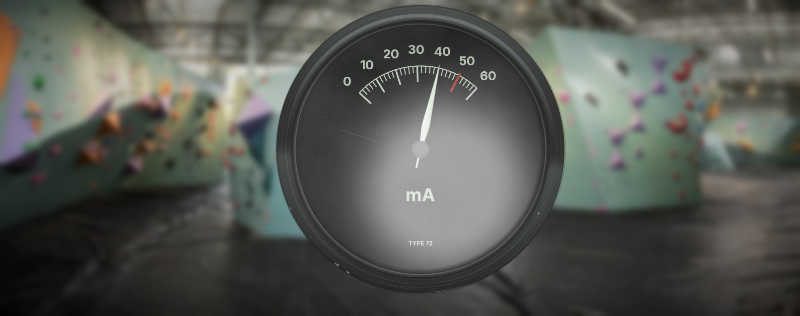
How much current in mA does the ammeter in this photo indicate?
40 mA
